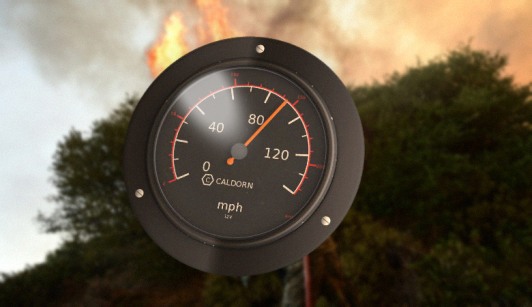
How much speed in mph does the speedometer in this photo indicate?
90 mph
